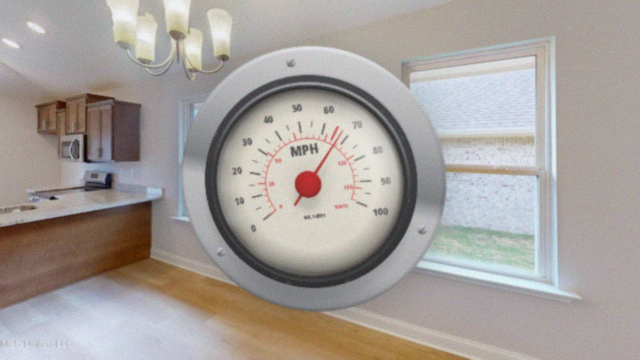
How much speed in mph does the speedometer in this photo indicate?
67.5 mph
